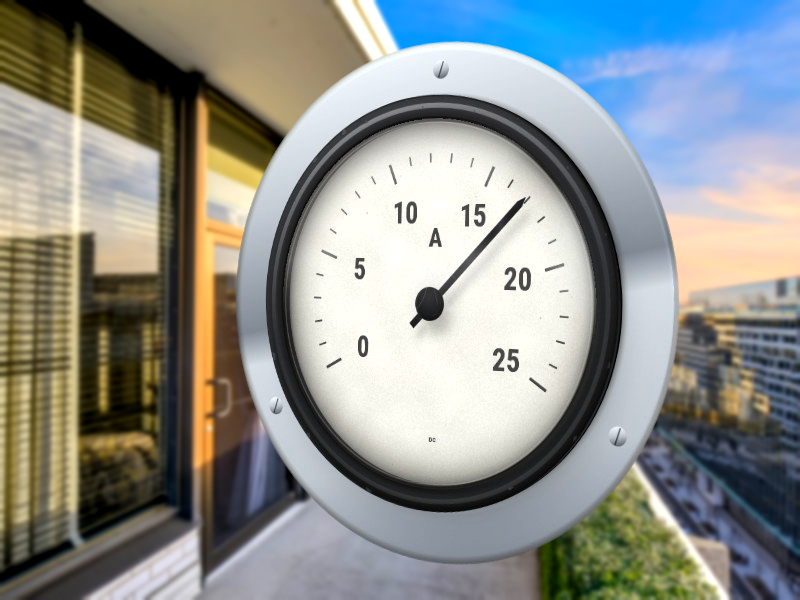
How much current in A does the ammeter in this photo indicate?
17 A
